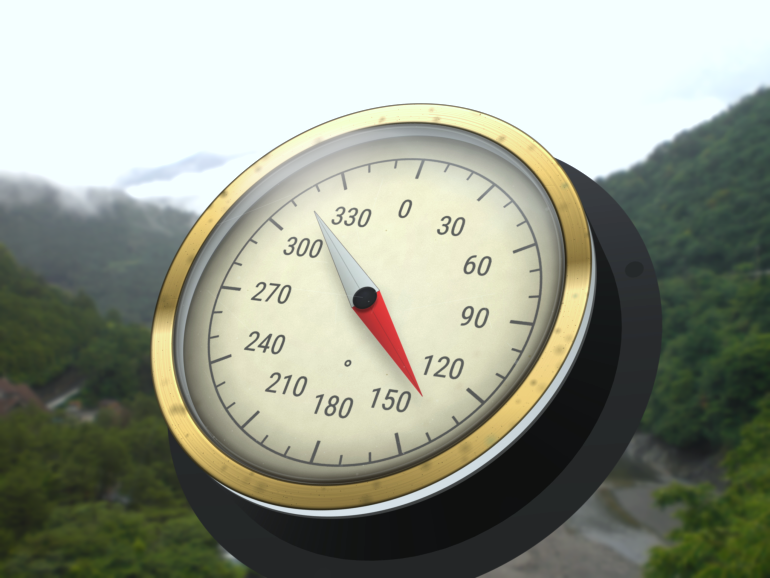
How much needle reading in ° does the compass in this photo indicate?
135 °
